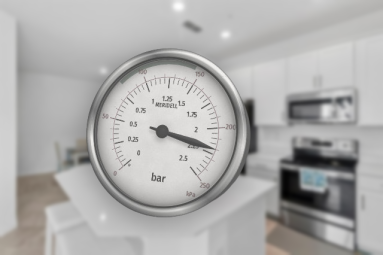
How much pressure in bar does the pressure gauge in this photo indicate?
2.2 bar
